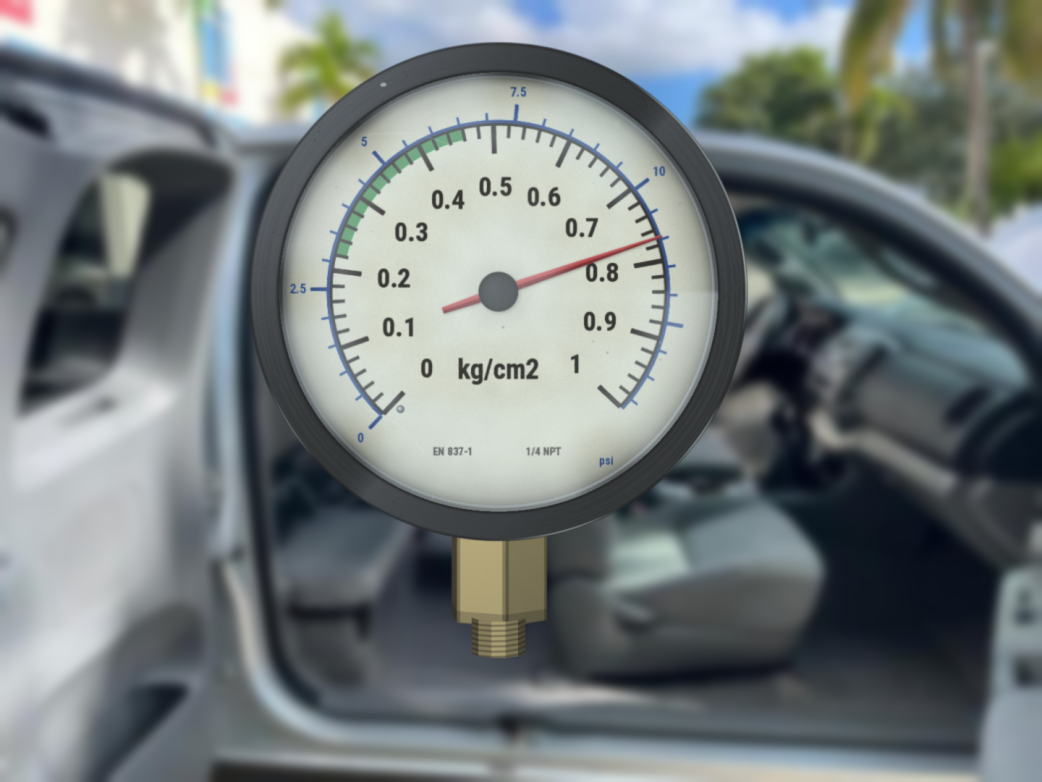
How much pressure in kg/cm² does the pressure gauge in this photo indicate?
0.77 kg/cm²
